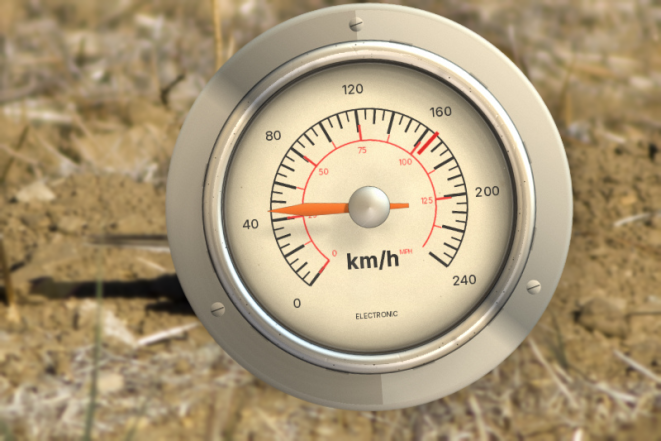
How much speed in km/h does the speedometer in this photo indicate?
45 km/h
